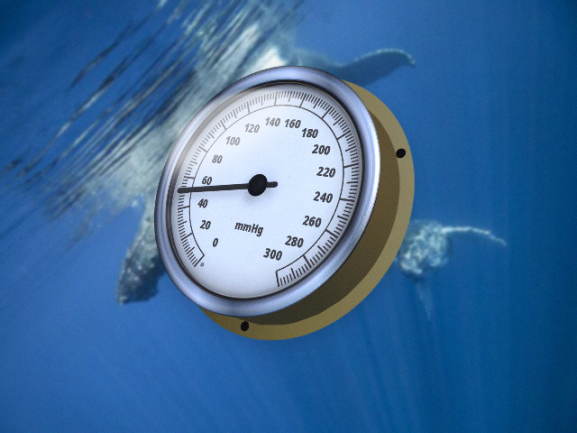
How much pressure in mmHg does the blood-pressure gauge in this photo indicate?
50 mmHg
